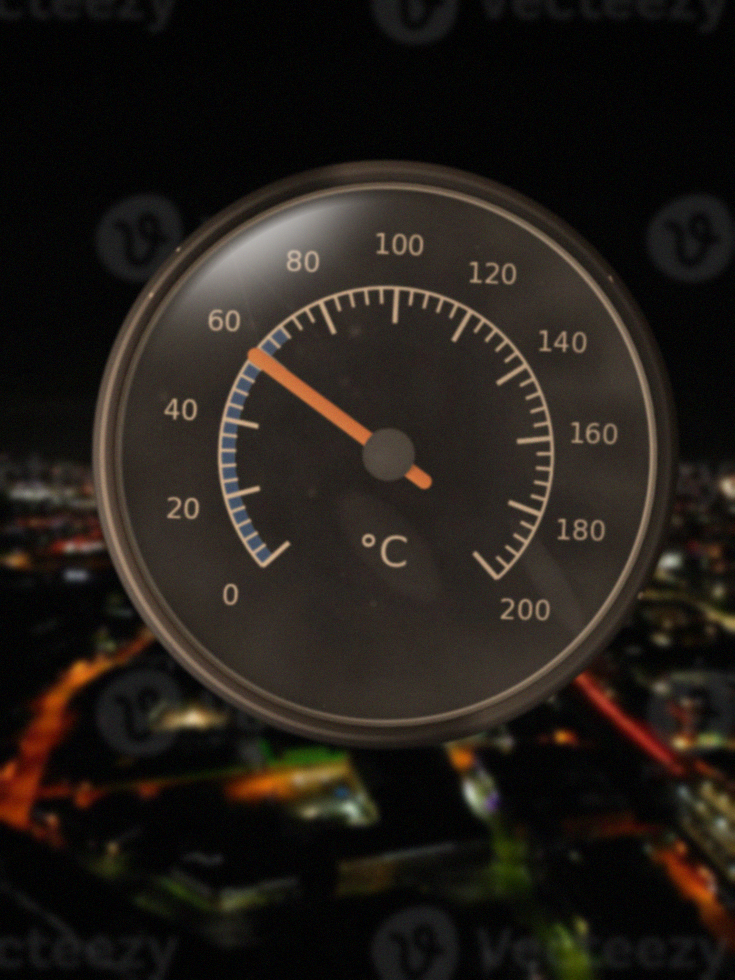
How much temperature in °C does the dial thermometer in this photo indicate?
58 °C
